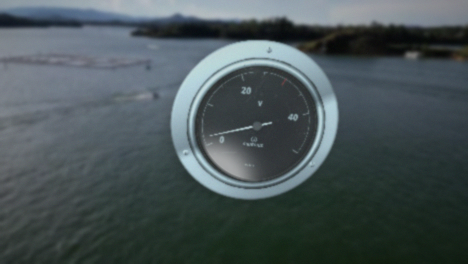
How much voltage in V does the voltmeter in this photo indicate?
2.5 V
